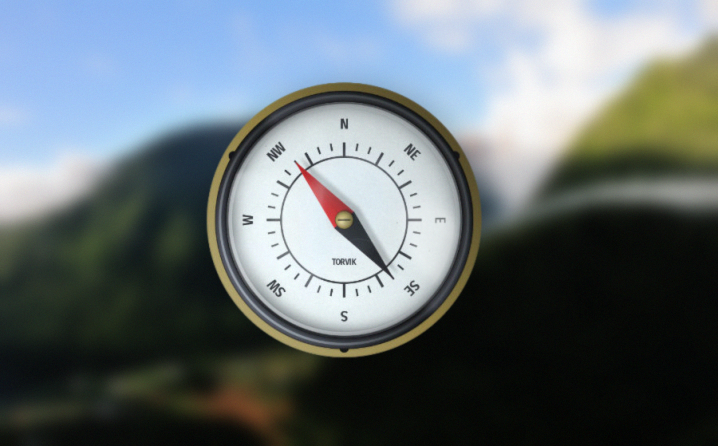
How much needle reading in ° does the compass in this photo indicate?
320 °
